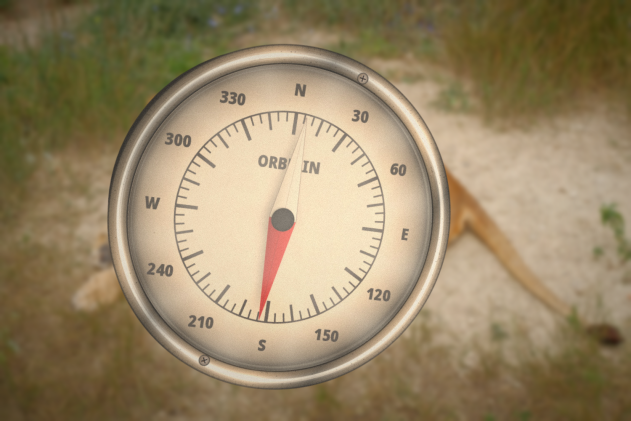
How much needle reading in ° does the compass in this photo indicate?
185 °
